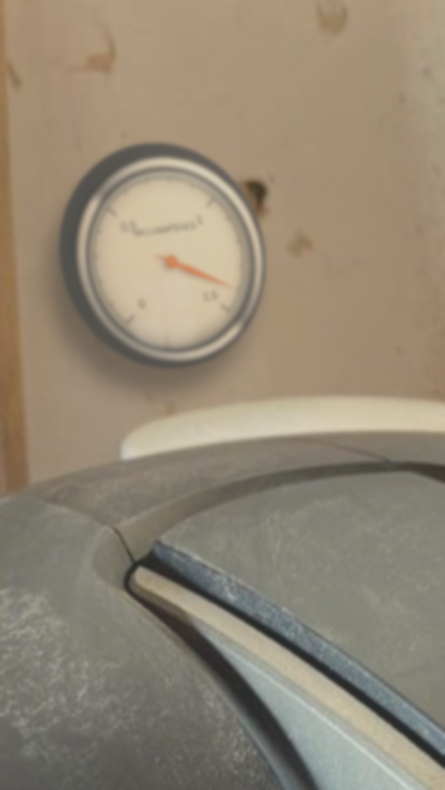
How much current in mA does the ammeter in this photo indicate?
1.4 mA
